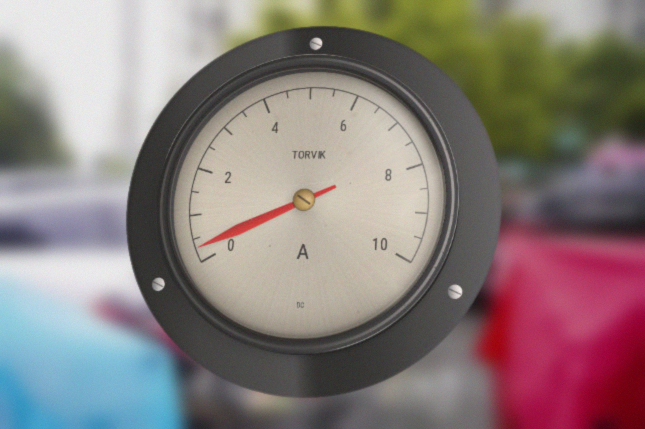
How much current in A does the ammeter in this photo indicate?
0.25 A
